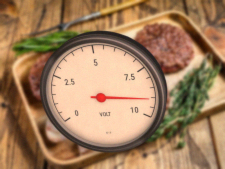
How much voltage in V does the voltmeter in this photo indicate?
9 V
